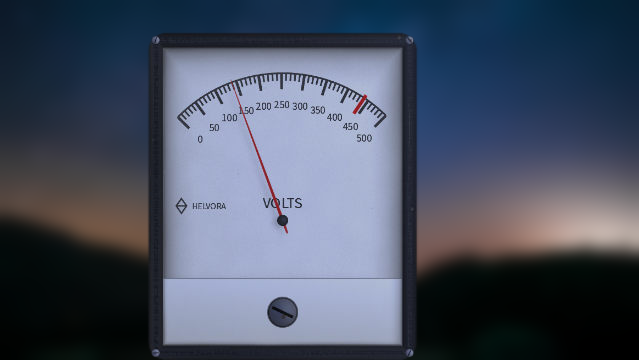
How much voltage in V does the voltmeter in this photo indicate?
140 V
